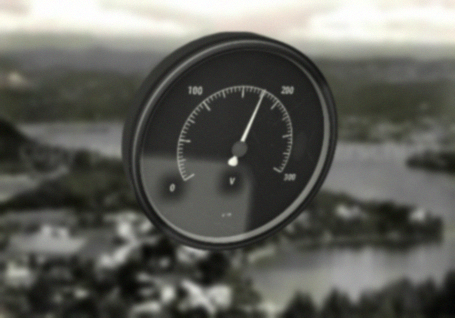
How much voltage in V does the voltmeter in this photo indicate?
175 V
